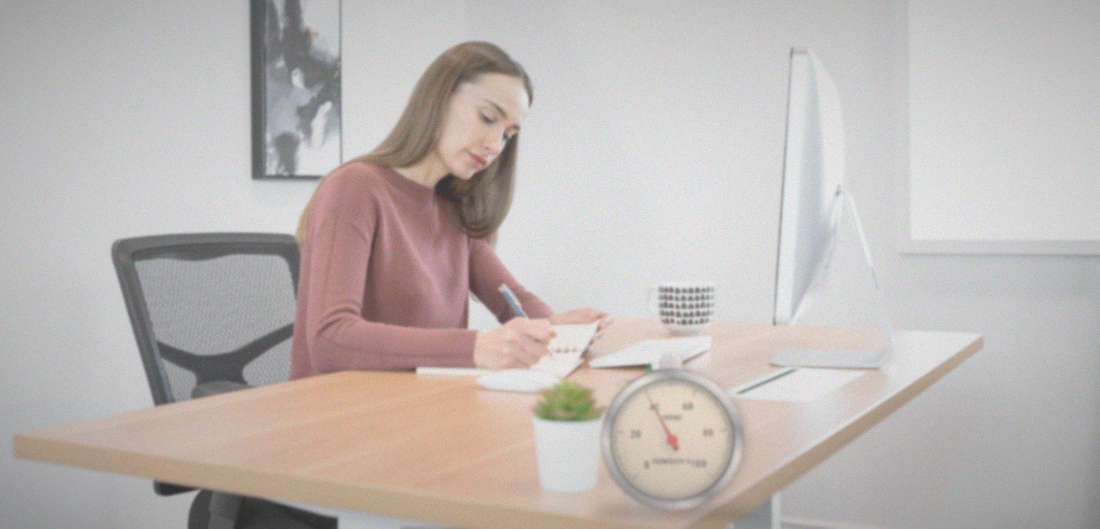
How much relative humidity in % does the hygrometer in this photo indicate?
40 %
